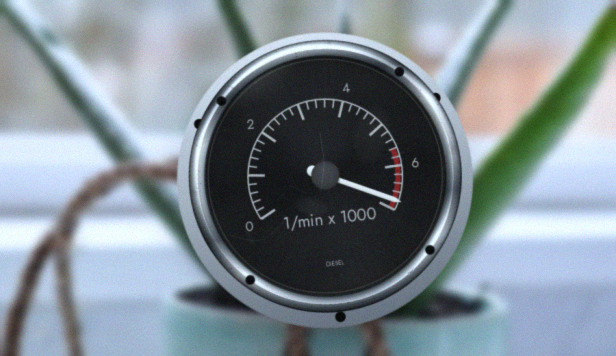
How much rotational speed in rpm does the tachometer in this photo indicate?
6800 rpm
